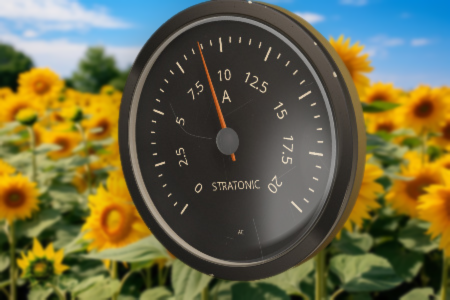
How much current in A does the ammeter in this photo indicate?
9 A
